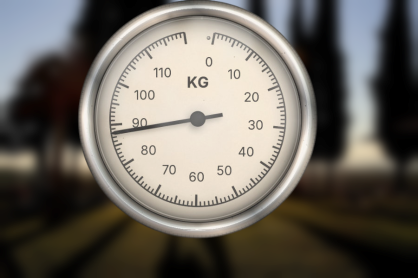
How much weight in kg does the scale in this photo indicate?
88 kg
